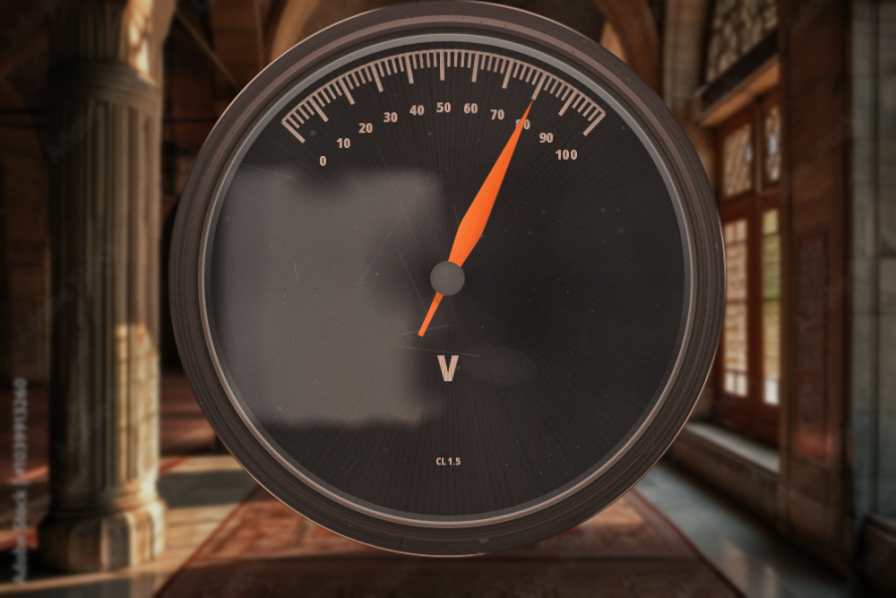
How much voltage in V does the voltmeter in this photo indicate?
80 V
